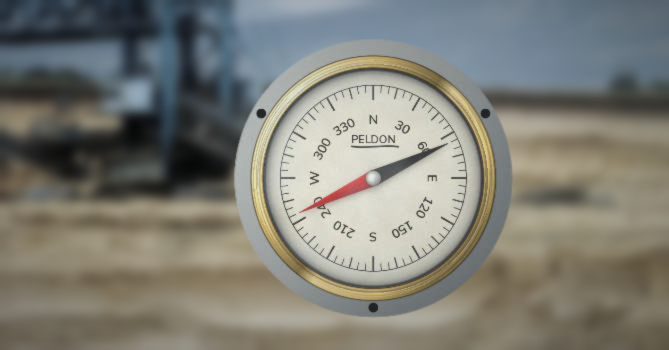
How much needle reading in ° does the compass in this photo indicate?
245 °
